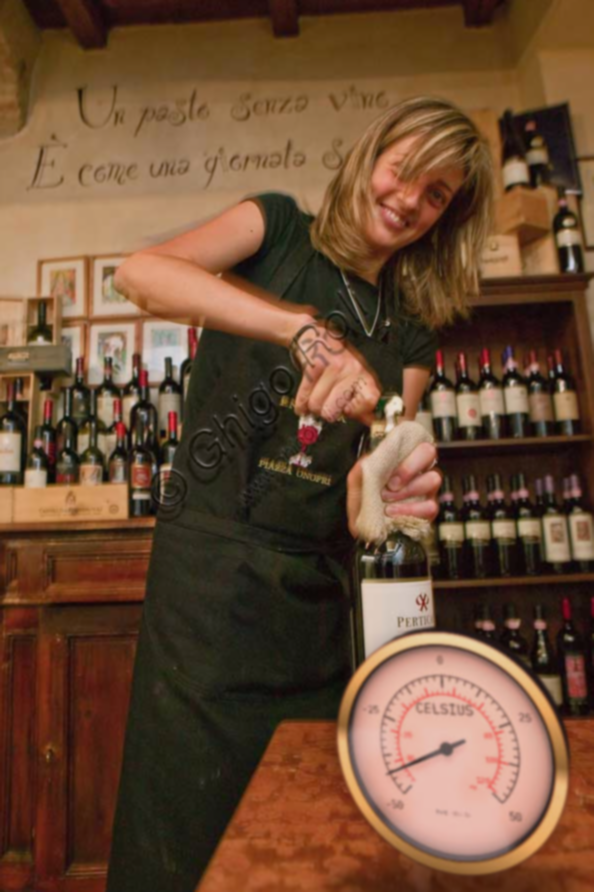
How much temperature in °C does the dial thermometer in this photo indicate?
-42.5 °C
